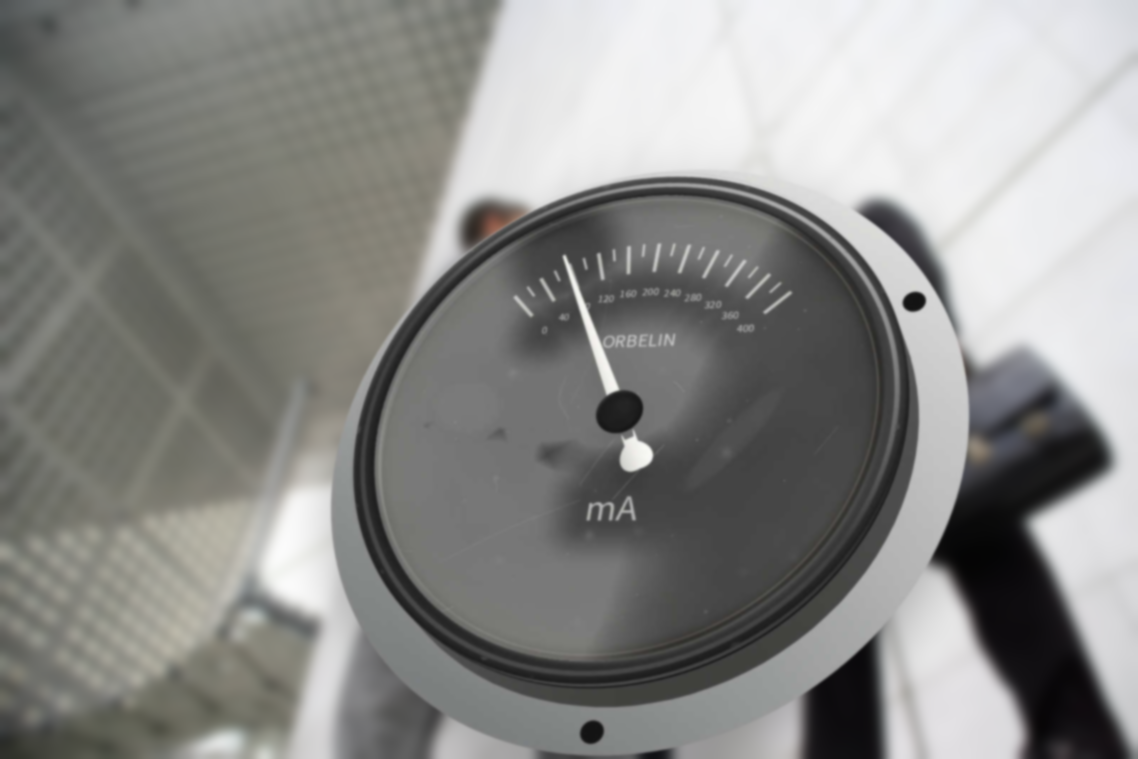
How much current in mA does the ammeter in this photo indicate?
80 mA
